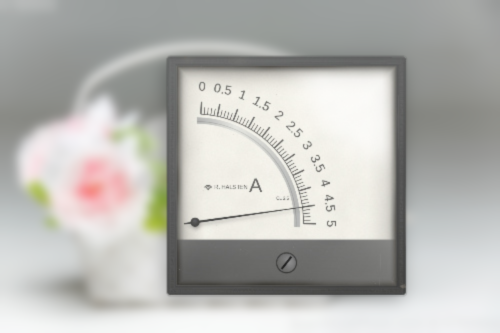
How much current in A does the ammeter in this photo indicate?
4.5 A
